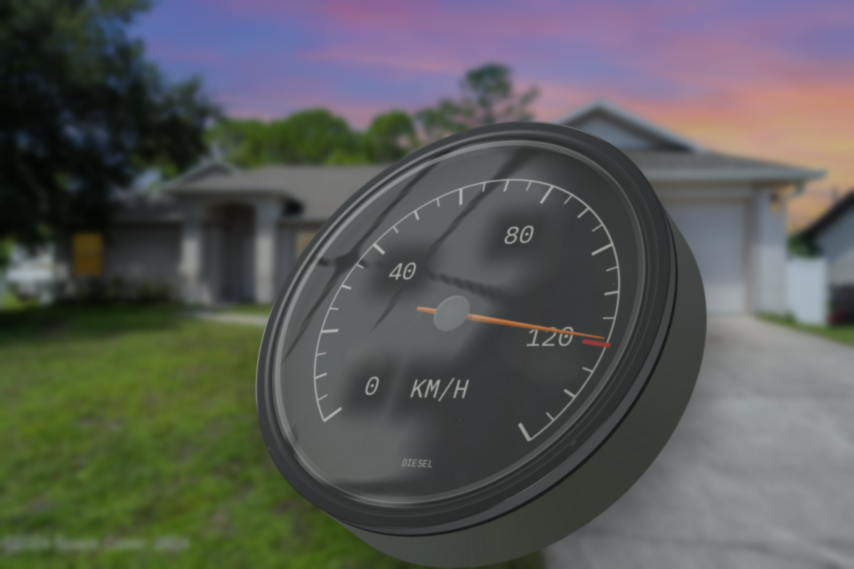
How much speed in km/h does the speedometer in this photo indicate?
120 km/h
